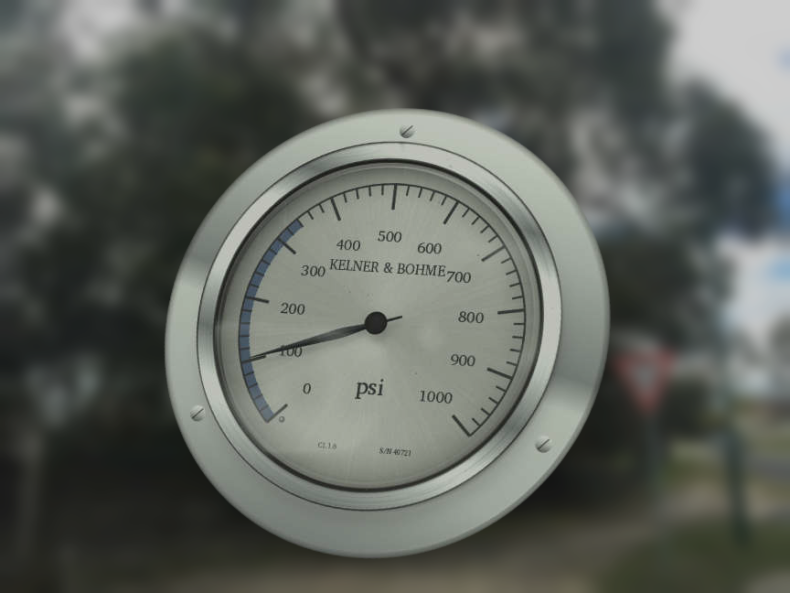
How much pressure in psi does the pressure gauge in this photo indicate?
100 psi
